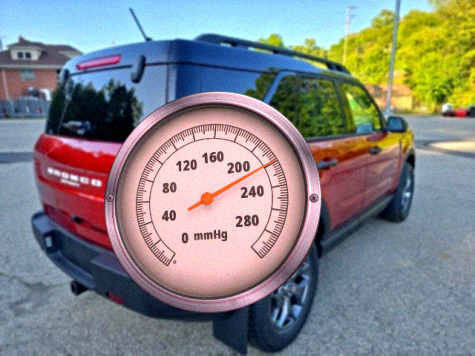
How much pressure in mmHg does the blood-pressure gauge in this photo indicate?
220 mmHg
